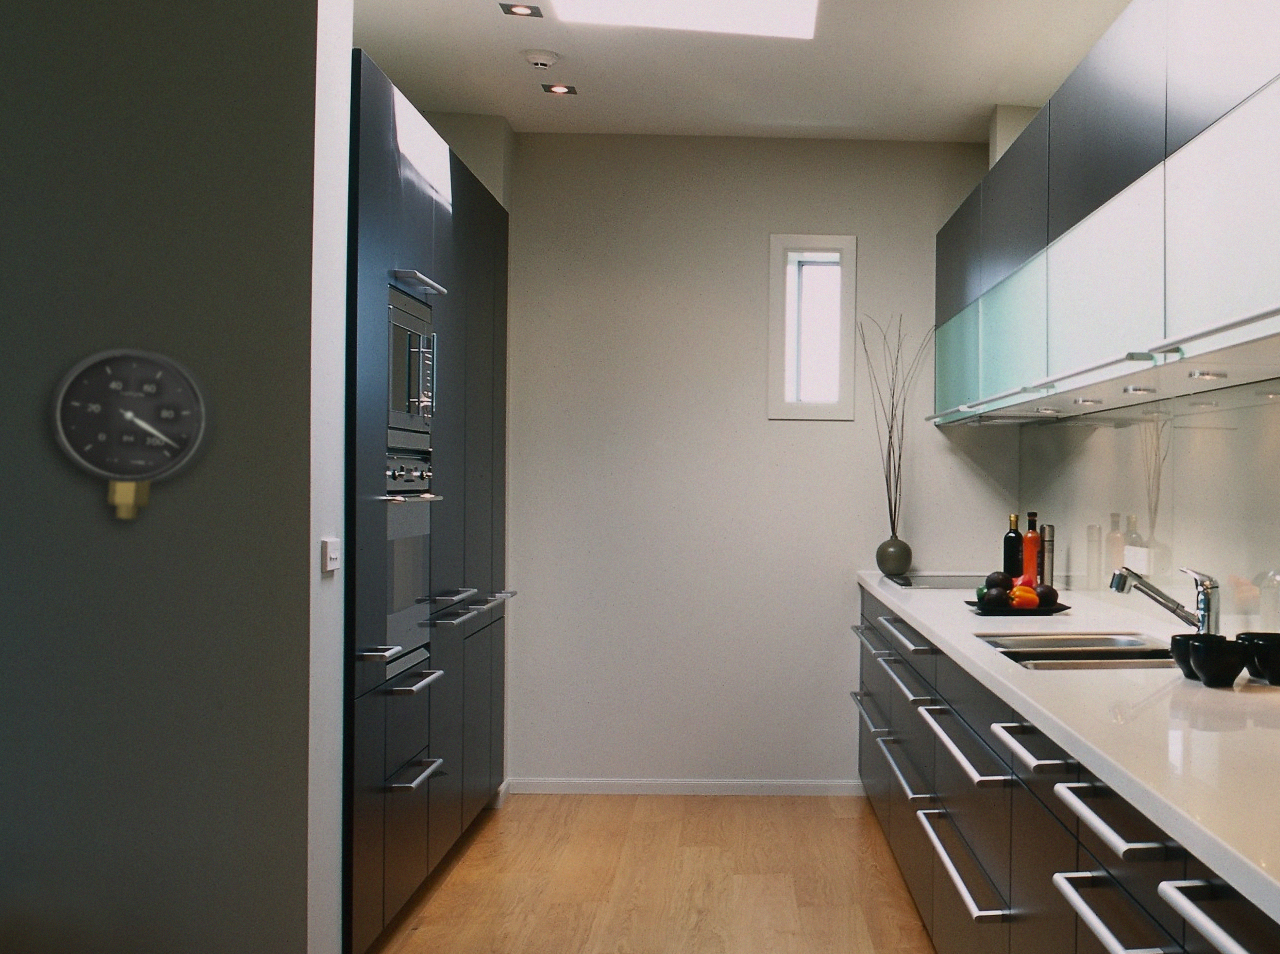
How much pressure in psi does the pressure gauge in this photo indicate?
95 psi
